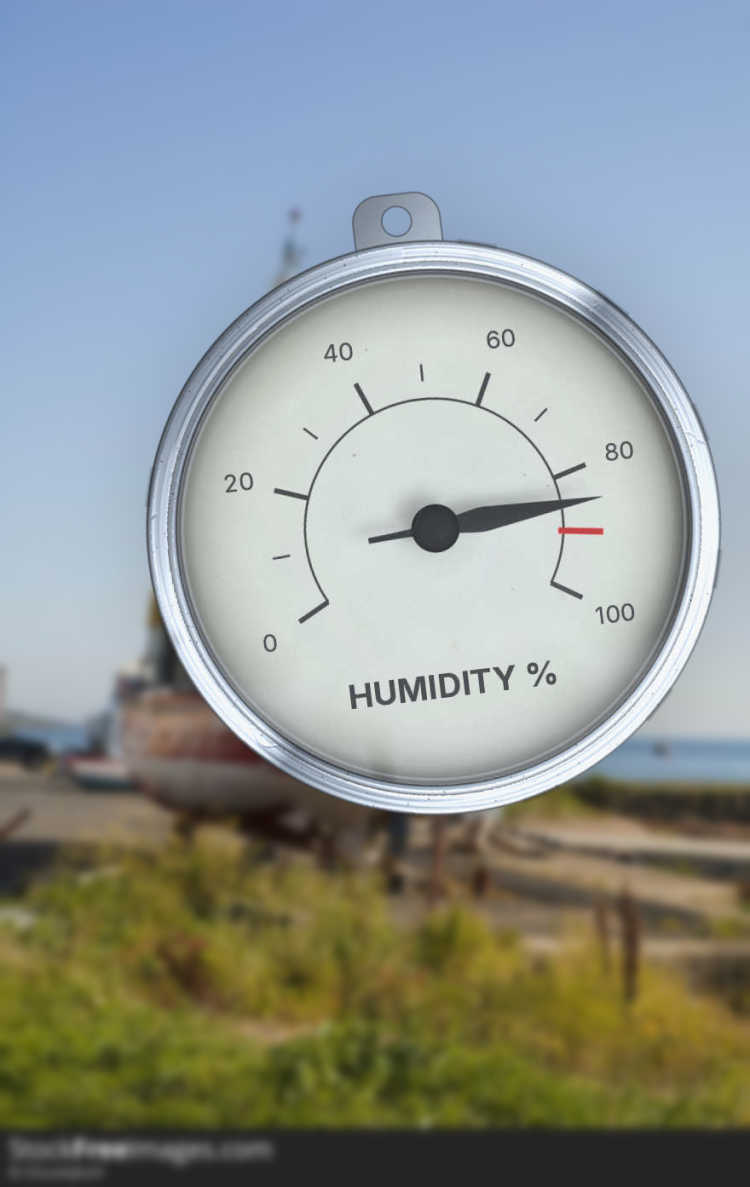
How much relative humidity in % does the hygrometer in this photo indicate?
85 %
